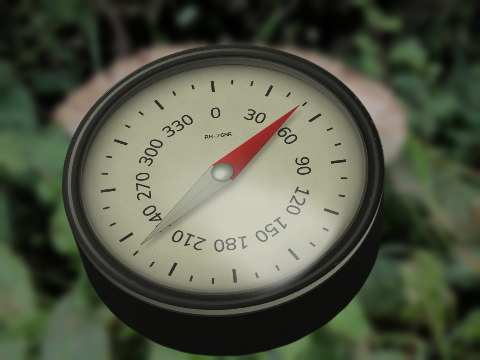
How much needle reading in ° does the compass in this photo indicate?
50 °
